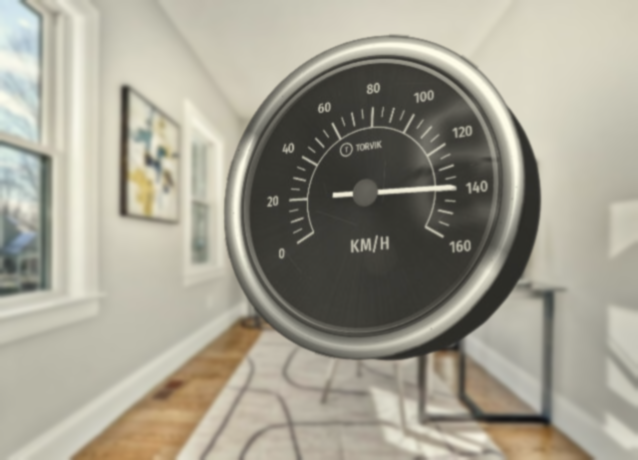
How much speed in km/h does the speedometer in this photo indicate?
140 km/h
